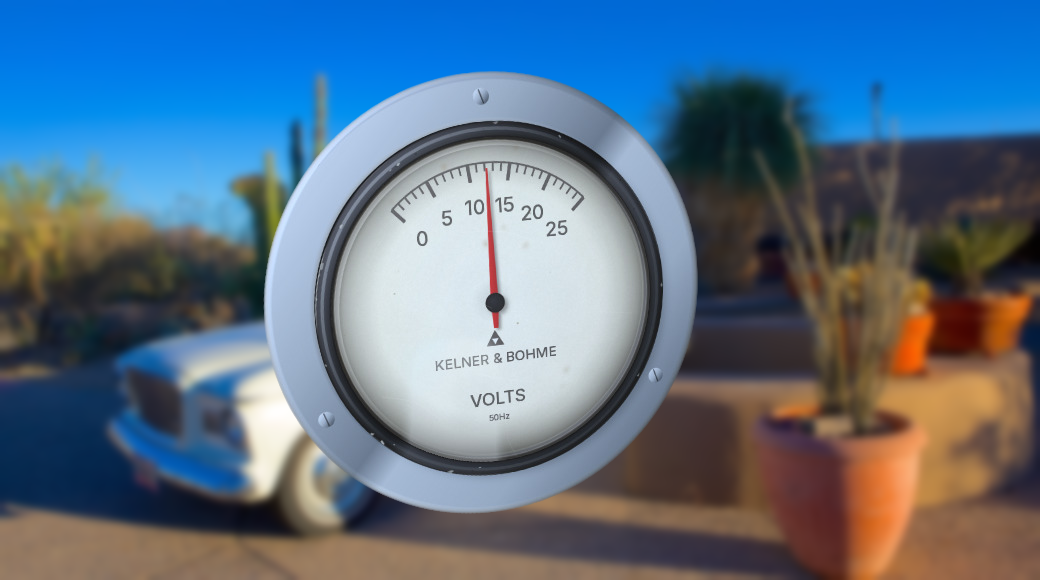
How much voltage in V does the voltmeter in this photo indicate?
12 V
